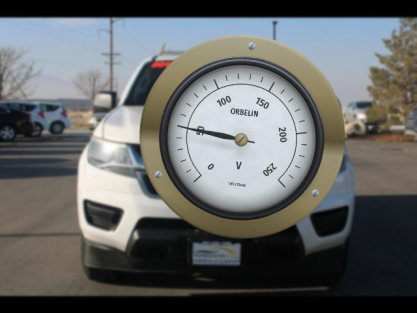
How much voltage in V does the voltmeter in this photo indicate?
50 V
